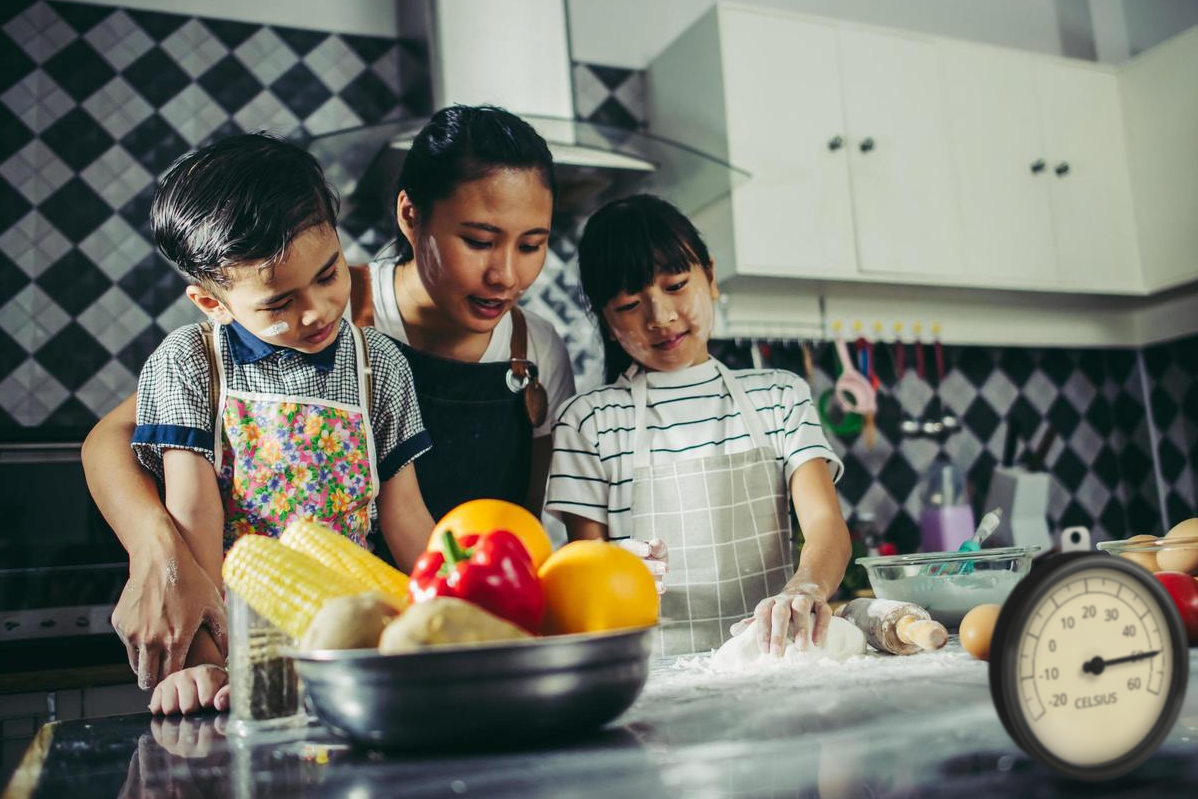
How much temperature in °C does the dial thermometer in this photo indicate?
50 °C
